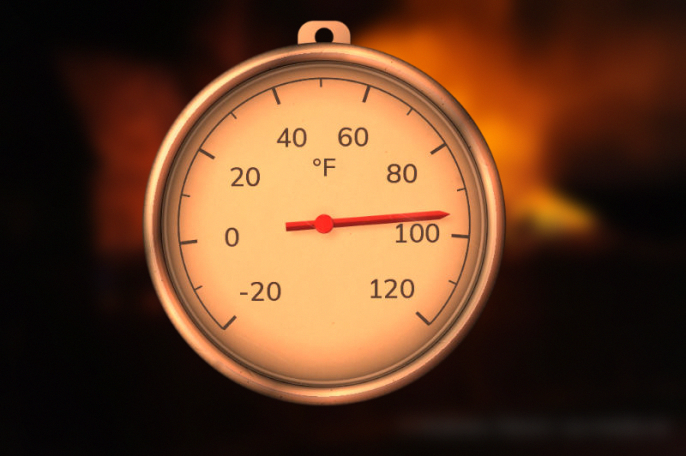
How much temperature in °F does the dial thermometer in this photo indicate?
95 °F
